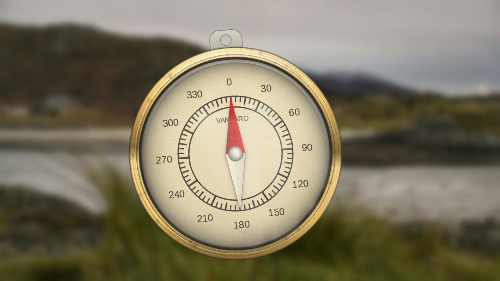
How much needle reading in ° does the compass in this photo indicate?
0 °
